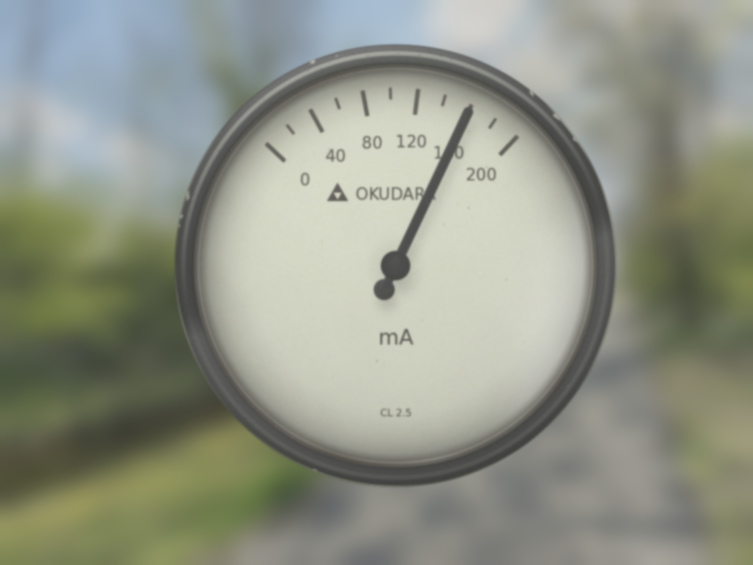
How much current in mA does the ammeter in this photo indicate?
160 mA
